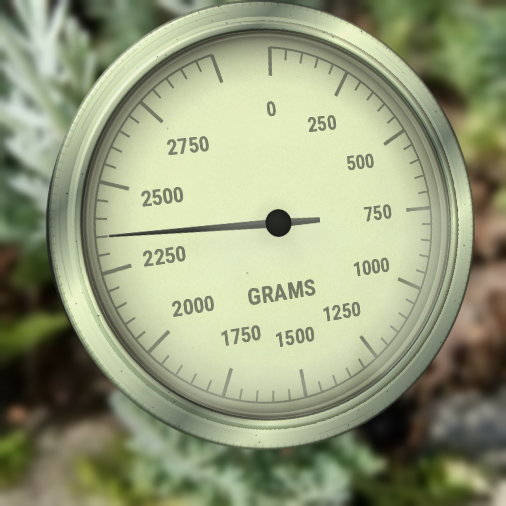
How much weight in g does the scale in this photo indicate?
2350 g
